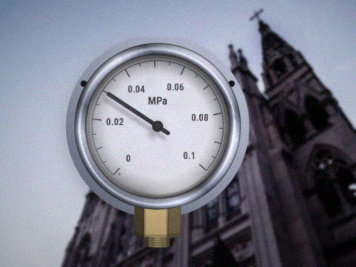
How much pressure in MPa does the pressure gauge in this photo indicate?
0.03 MPa
